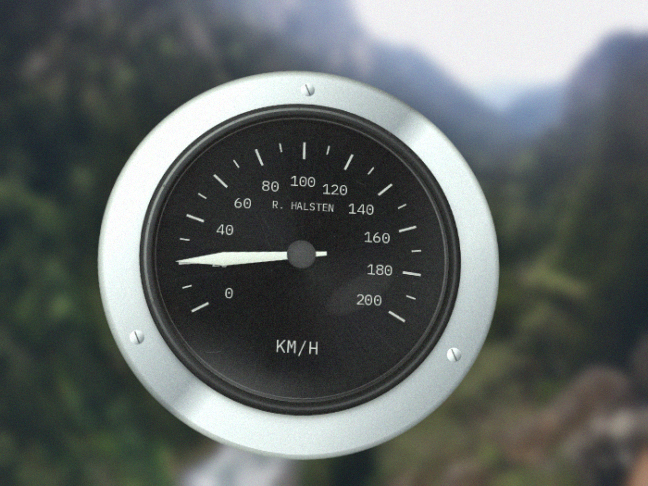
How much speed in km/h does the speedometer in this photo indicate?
20 km/h
